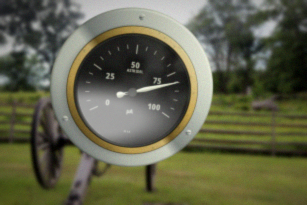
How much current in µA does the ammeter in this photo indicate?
80 µA
